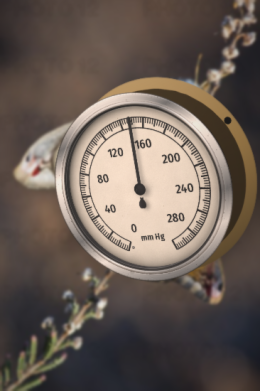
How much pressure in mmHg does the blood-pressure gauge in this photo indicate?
150 mmHg
